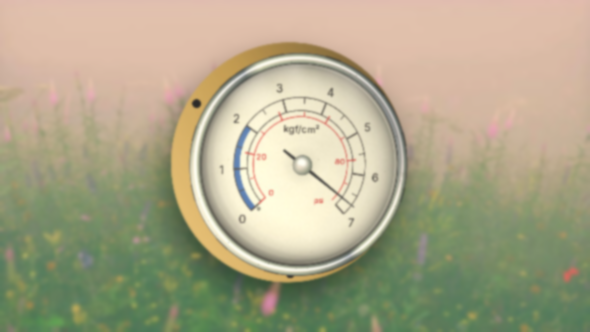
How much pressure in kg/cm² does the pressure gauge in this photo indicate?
6.75 kg/cm²
